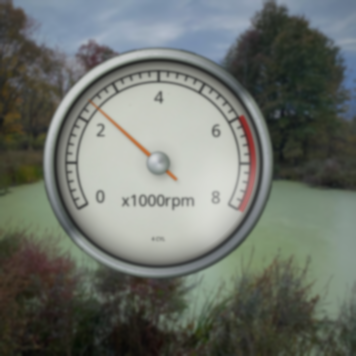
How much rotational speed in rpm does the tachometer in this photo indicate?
2400 rpm
